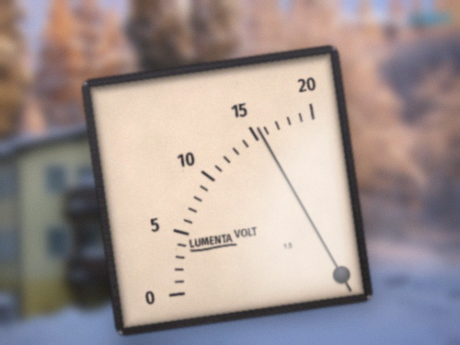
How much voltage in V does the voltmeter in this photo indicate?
15.5 V
